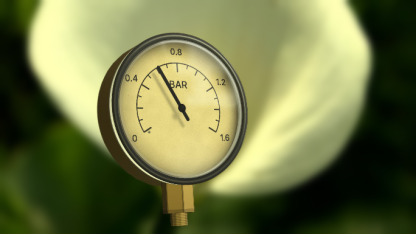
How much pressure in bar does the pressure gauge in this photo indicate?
0.6 bar
